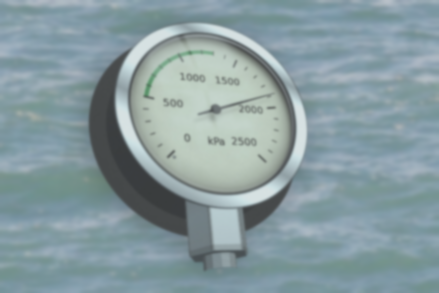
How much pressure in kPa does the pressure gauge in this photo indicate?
1900 kPa
